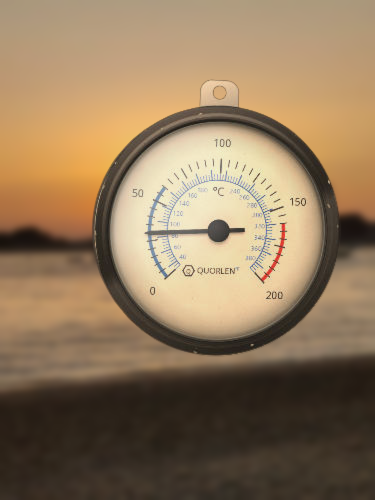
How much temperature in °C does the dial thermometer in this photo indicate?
30 °C
